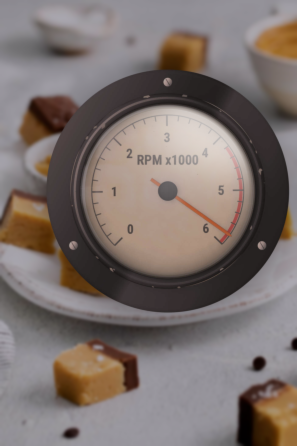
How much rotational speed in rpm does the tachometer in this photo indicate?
5800 rpm
